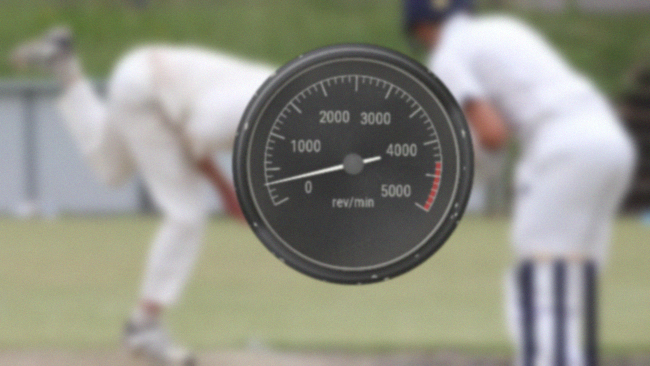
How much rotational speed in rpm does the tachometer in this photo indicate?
300 rpm
